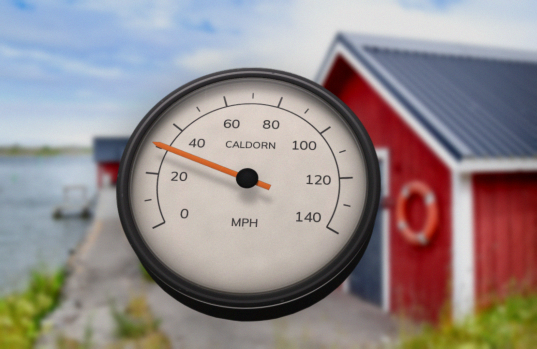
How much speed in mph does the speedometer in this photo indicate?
30 mph
